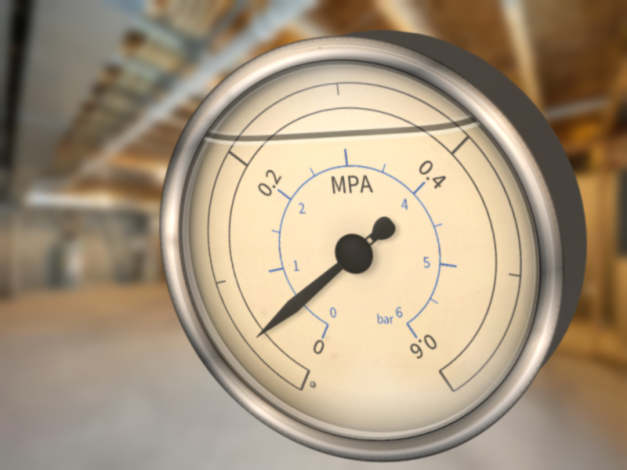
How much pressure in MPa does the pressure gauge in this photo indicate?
0.05 MPa
